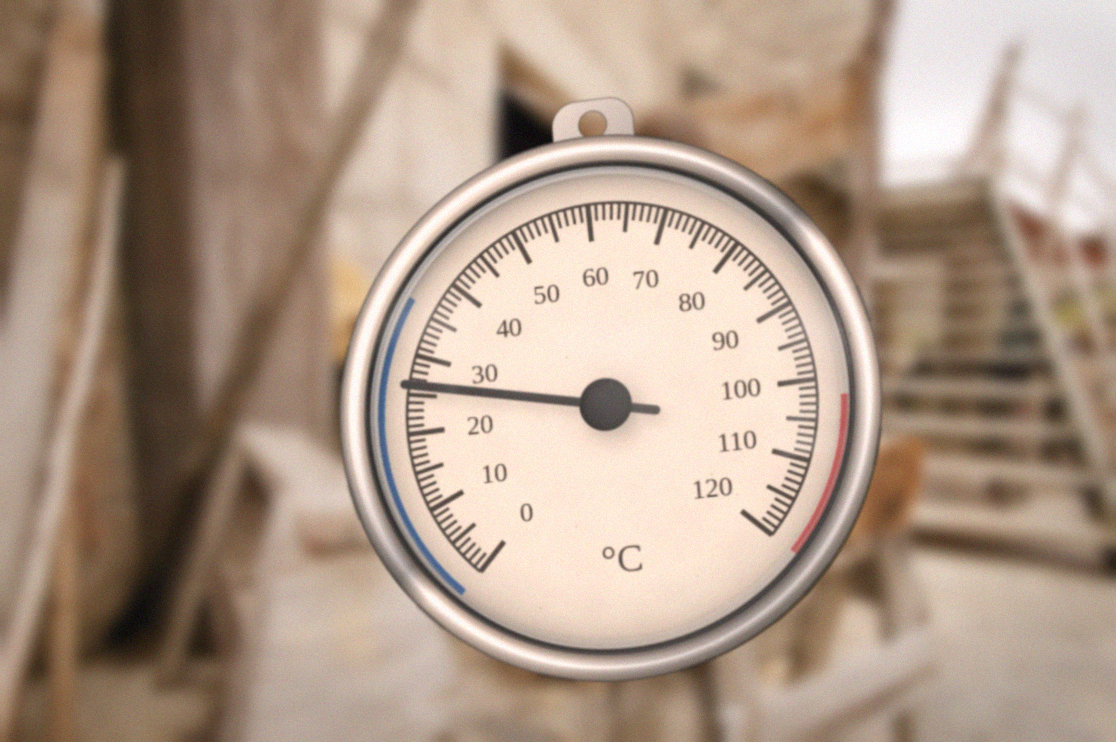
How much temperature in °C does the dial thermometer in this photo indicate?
26 °C
